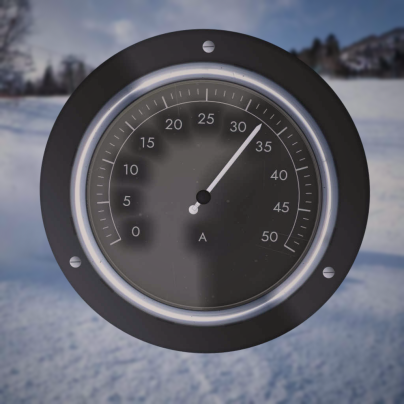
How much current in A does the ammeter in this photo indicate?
32.5 A
